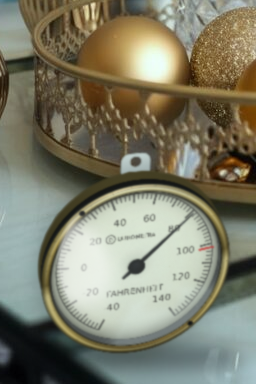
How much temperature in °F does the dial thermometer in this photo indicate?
80 °F
